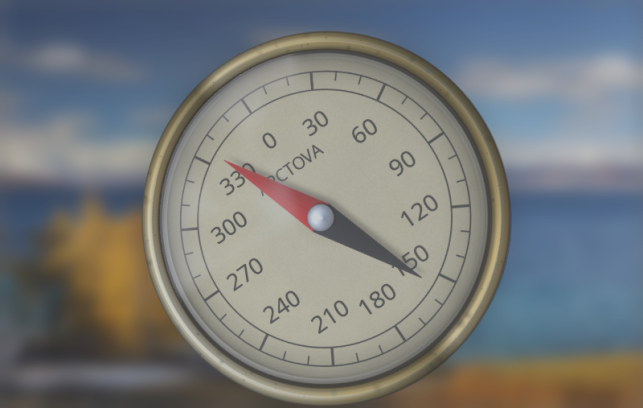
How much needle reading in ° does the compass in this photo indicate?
335 °
